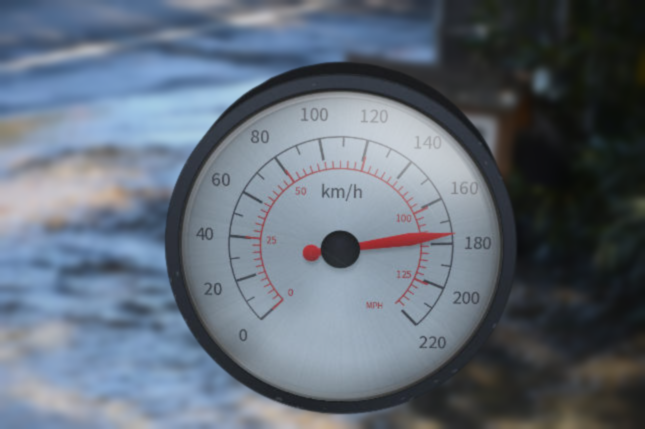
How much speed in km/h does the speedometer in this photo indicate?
175 km/h
